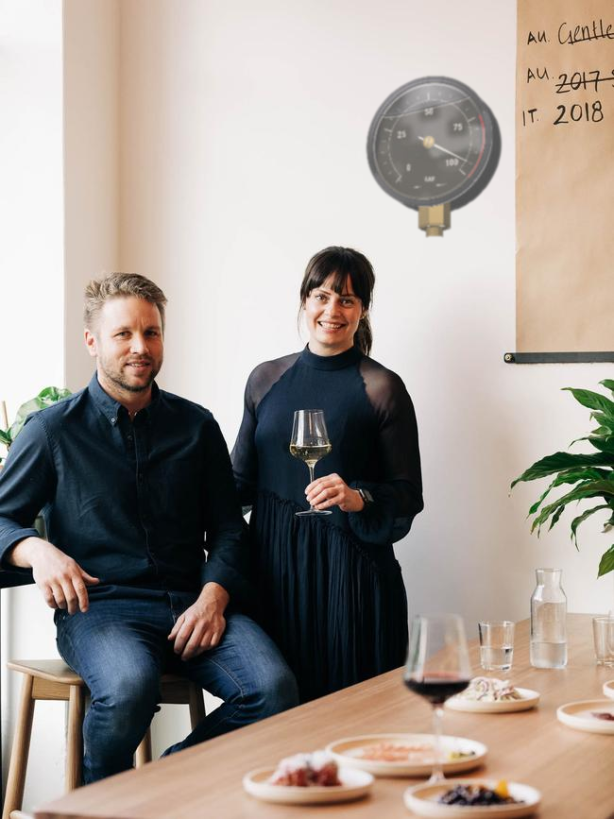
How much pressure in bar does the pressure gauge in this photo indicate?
95 bar
